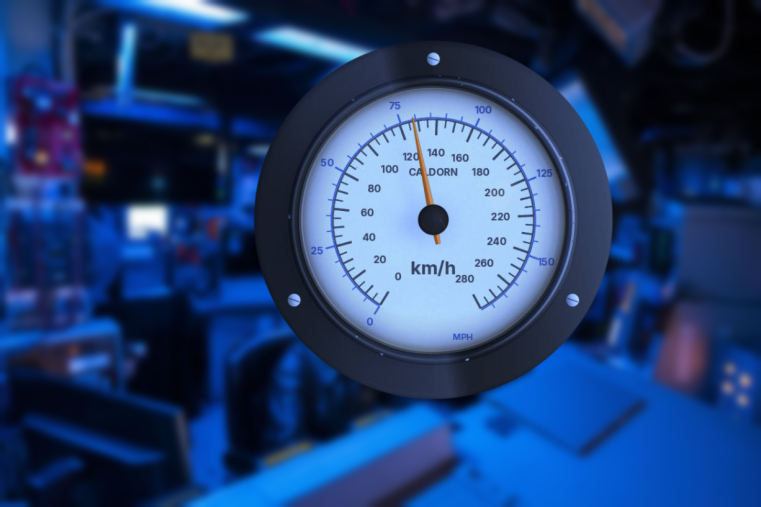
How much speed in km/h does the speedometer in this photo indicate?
127.5 km/h
